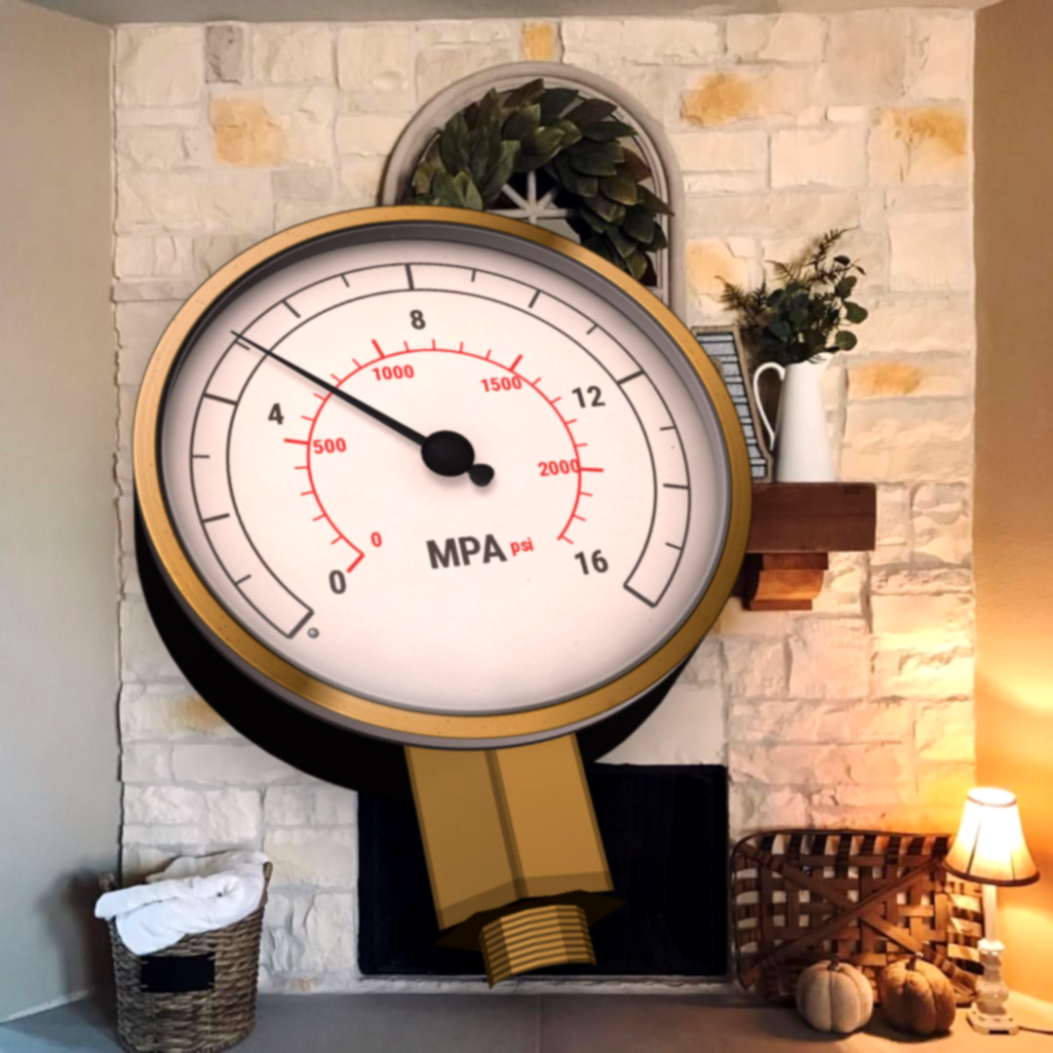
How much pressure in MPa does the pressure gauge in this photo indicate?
5 MPa
